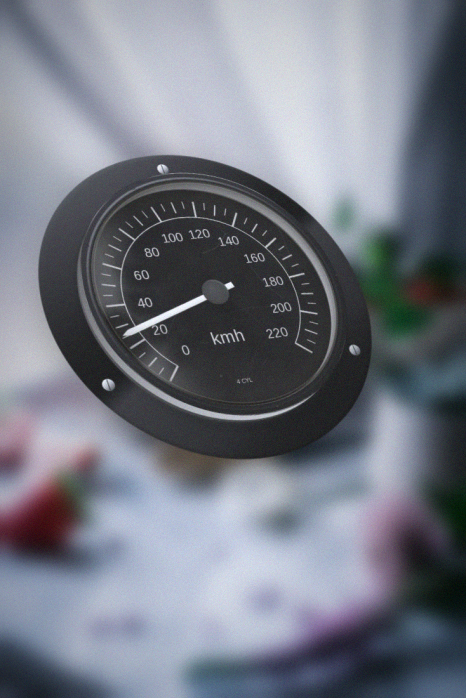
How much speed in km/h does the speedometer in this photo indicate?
25 km/h
